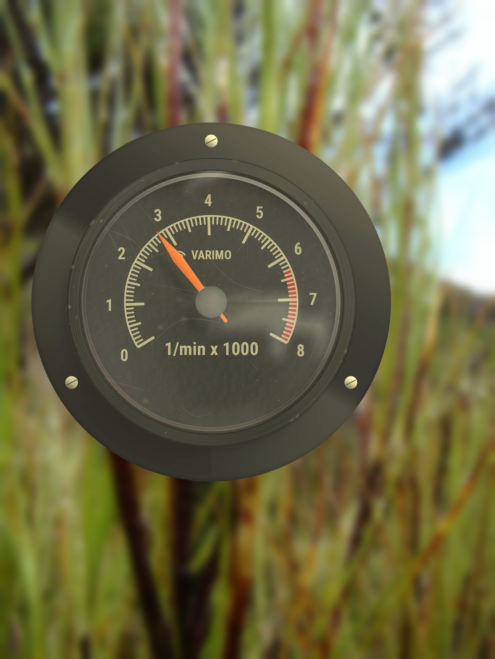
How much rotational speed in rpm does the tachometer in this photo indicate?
2800 rpm
